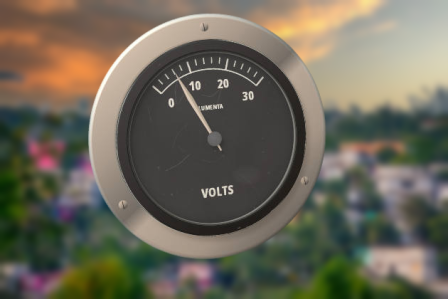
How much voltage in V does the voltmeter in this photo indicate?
6 V
